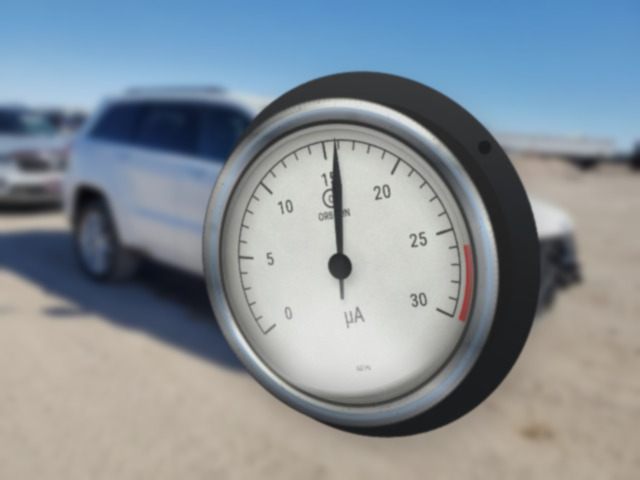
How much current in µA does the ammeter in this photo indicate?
16 µA
